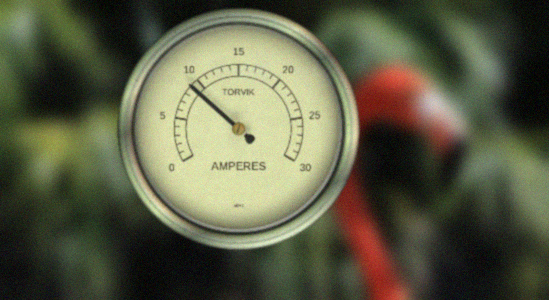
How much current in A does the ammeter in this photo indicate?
9 A
